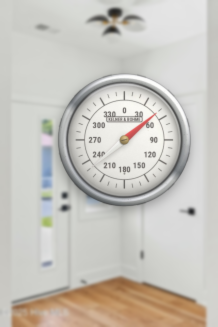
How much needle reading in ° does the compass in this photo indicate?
50 °
